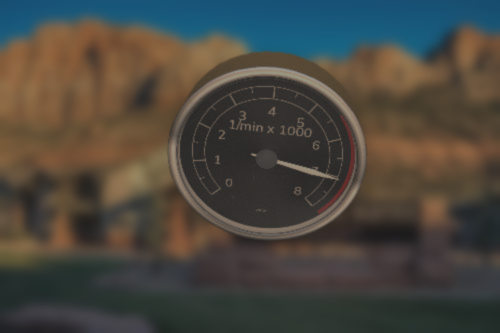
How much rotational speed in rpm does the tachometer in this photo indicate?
7000 rpm
